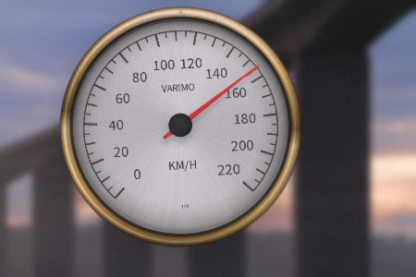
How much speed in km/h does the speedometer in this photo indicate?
155 km/h
